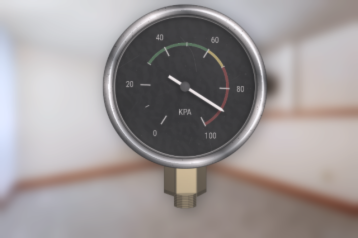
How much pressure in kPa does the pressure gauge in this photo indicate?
90 kPa
